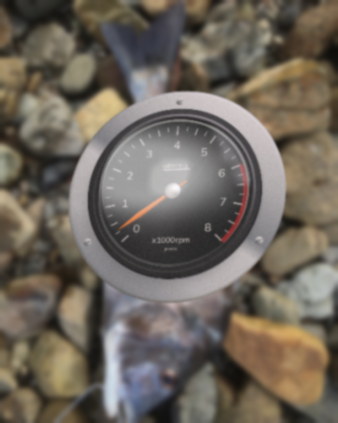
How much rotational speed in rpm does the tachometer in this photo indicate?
250 rpm
